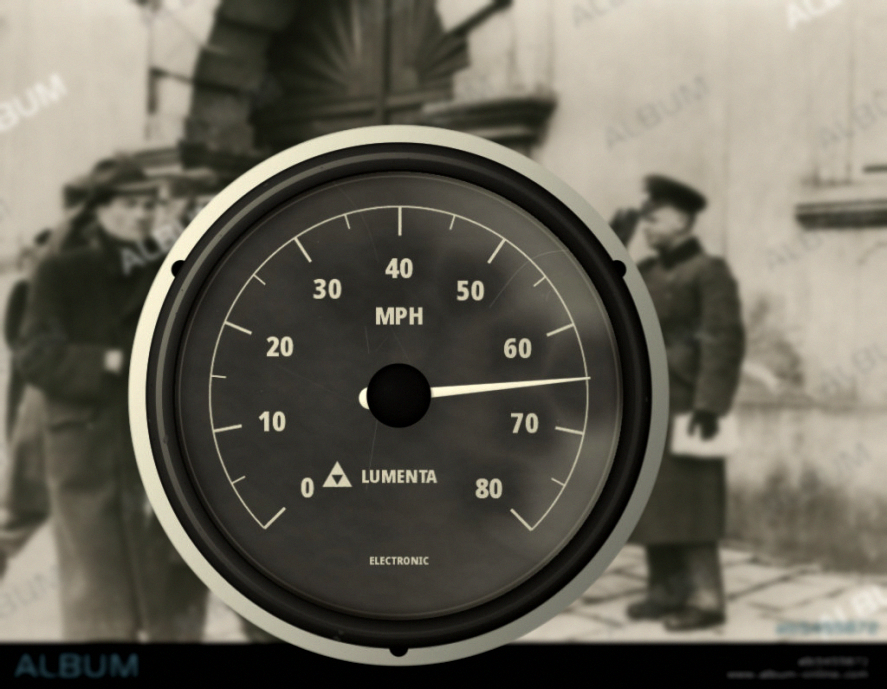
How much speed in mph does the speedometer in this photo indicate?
65 mph
